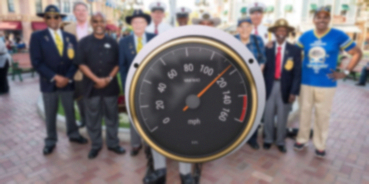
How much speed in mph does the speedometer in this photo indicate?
115 mph
